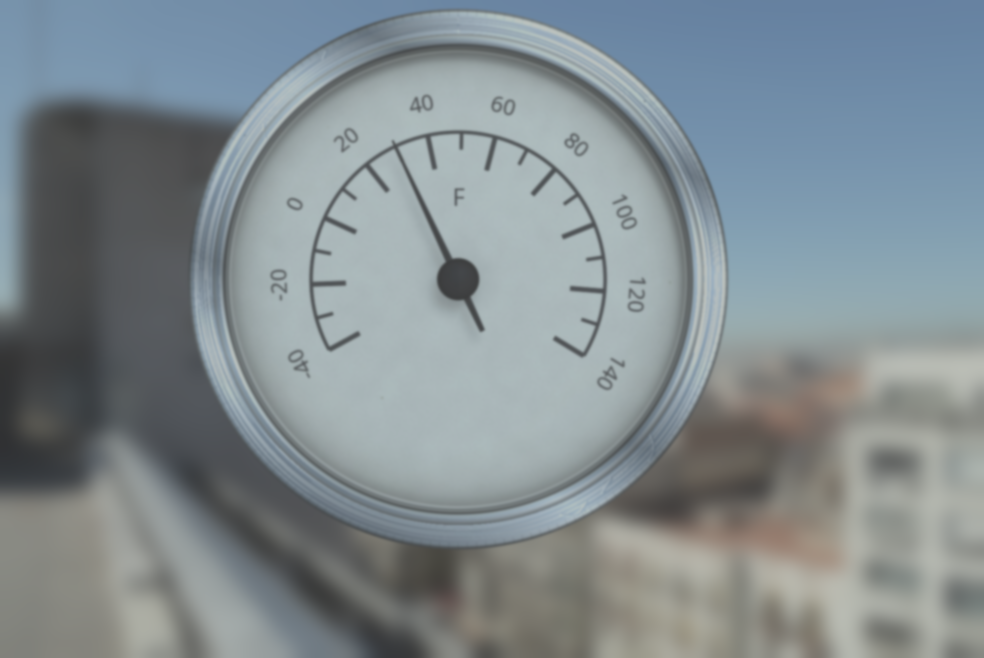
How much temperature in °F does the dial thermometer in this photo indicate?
30 °F
